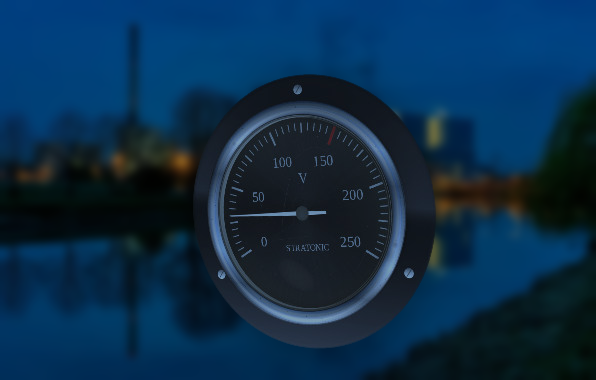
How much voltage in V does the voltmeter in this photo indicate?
30 V
